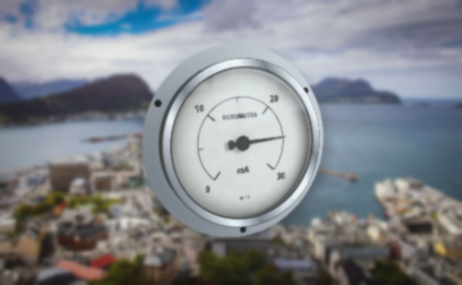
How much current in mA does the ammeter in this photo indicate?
25 mA
